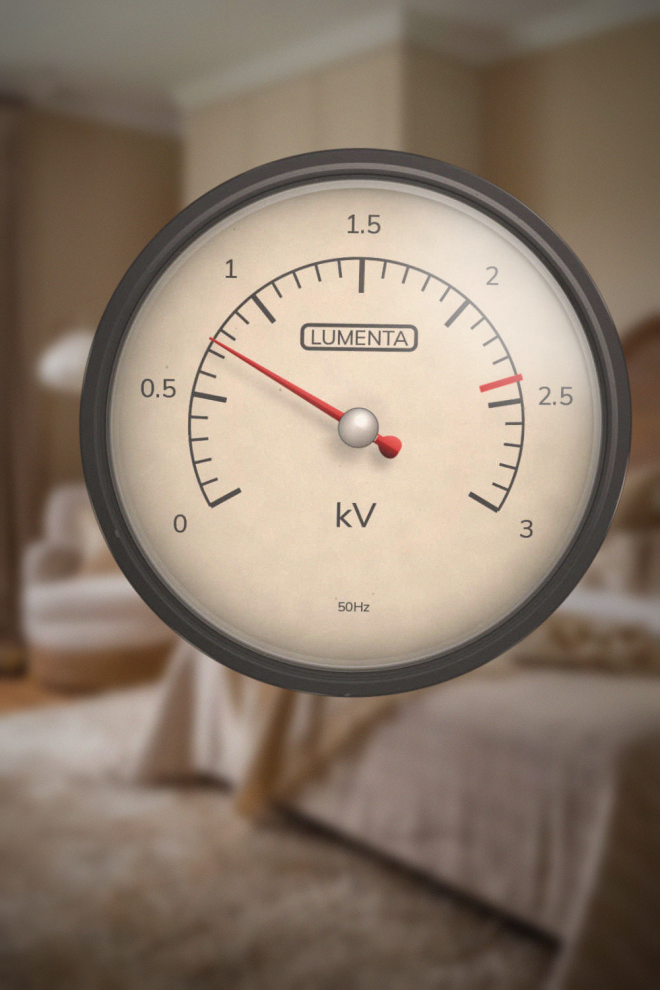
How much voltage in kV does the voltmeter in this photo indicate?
0.75 kV
